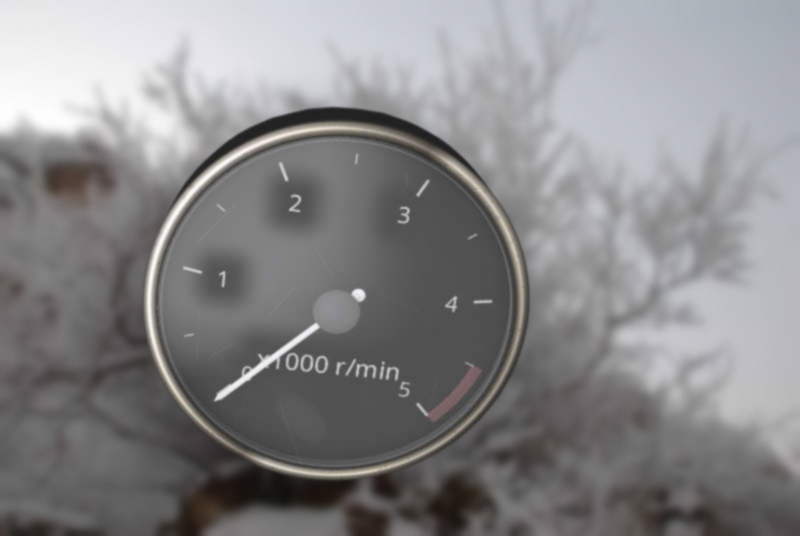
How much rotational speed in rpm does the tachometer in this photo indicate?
0 rpm
